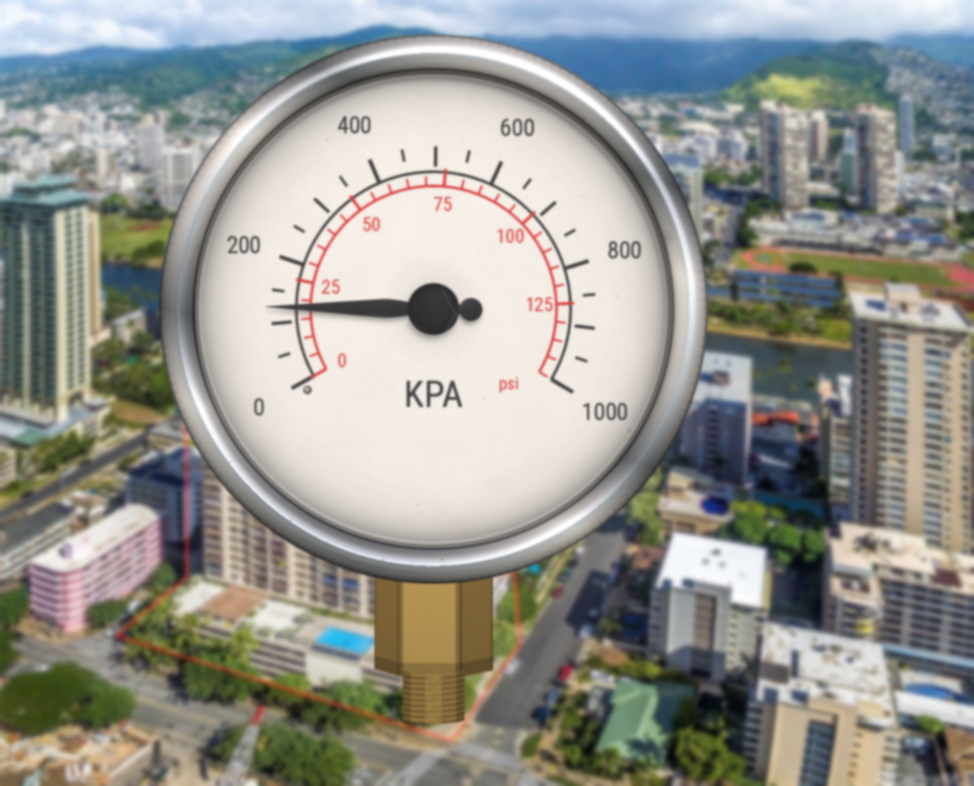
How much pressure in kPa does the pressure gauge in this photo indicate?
125 kPa
